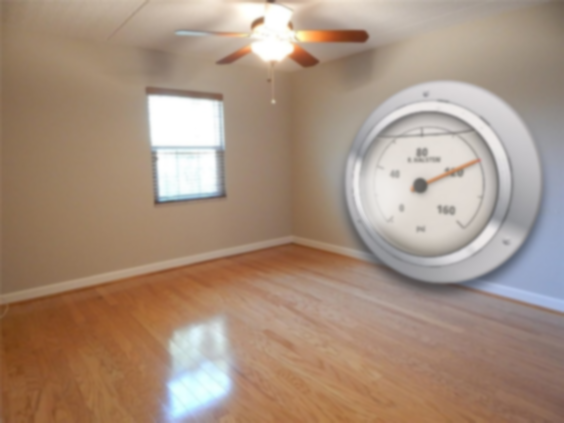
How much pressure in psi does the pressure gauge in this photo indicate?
120 psi
